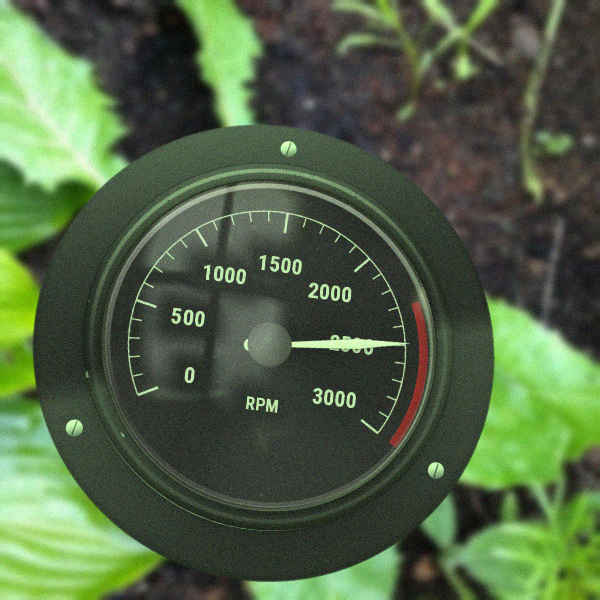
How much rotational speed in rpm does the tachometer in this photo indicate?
2500 rpm
